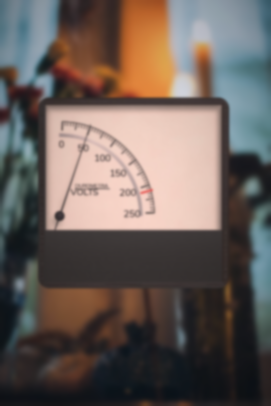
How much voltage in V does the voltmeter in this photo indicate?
50 V
